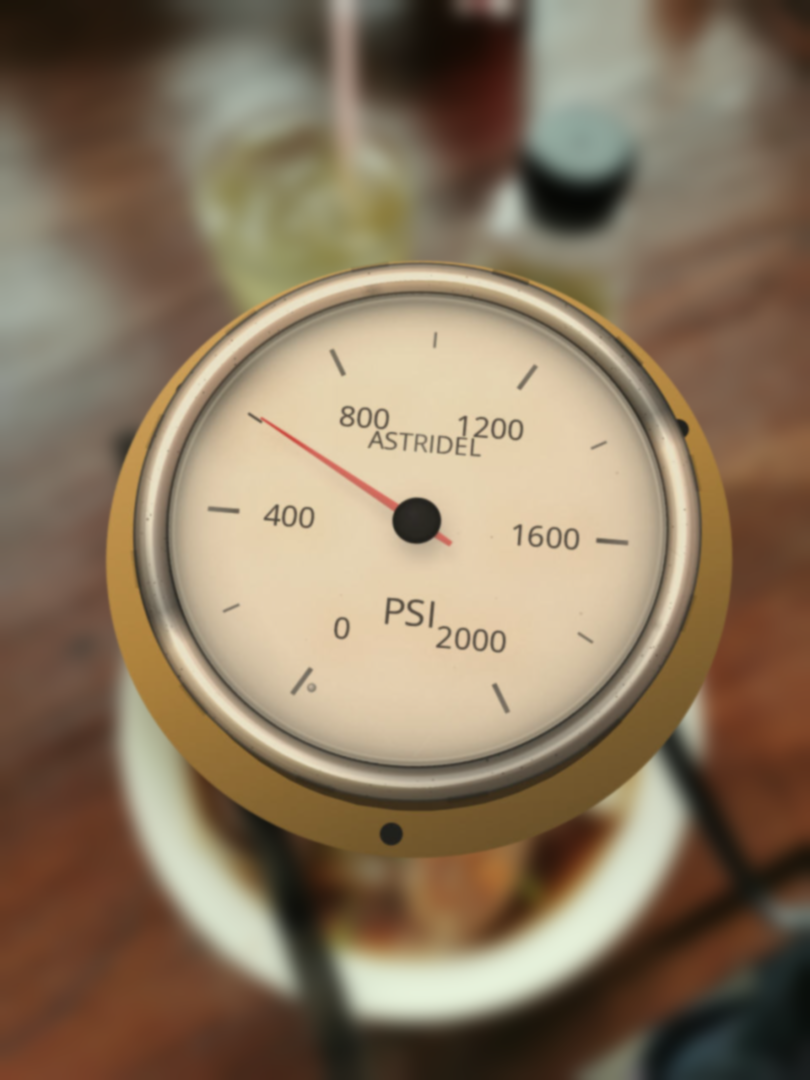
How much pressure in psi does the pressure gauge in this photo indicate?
600 psi
